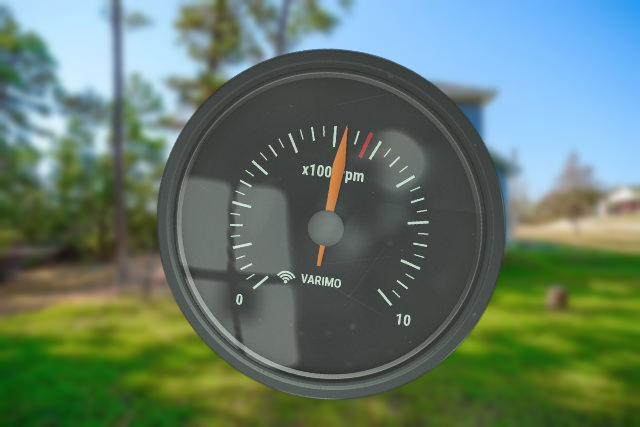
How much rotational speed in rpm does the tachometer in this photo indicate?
5250 rpm
